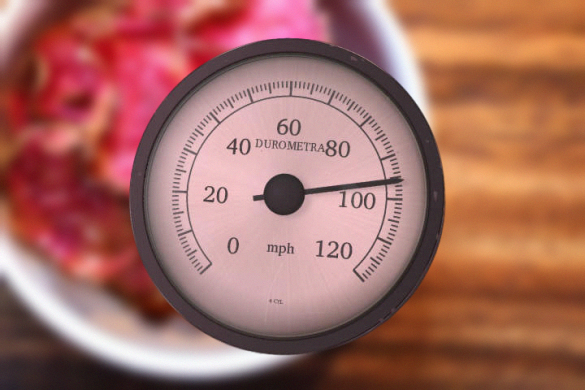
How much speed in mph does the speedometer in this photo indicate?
96 mph
